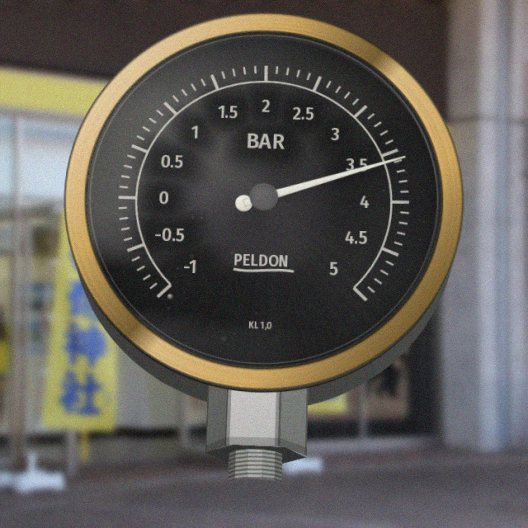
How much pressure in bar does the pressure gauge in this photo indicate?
3.6 bar
